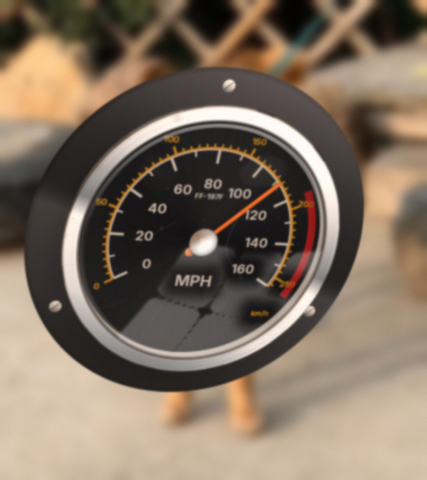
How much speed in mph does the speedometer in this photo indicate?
110 mph
